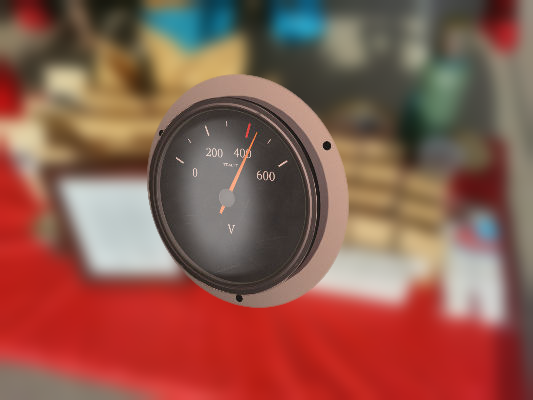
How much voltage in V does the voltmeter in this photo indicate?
450 V
